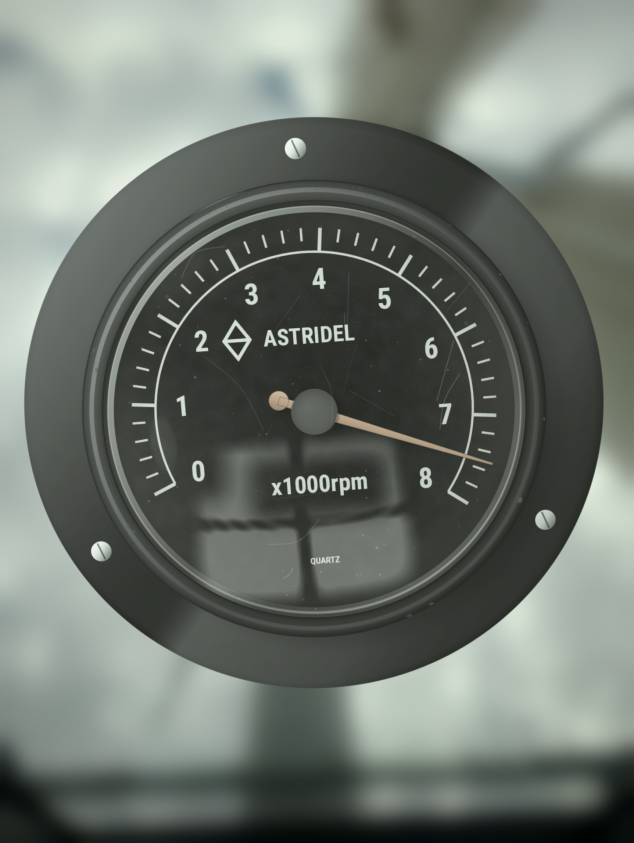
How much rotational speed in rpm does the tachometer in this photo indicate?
7500 rpm
